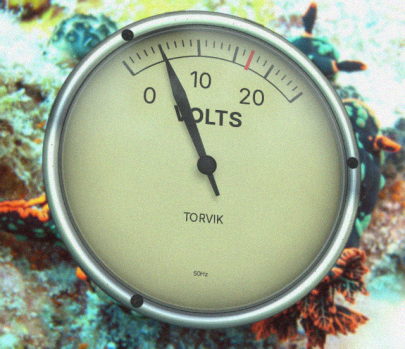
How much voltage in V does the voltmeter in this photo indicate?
5 V
